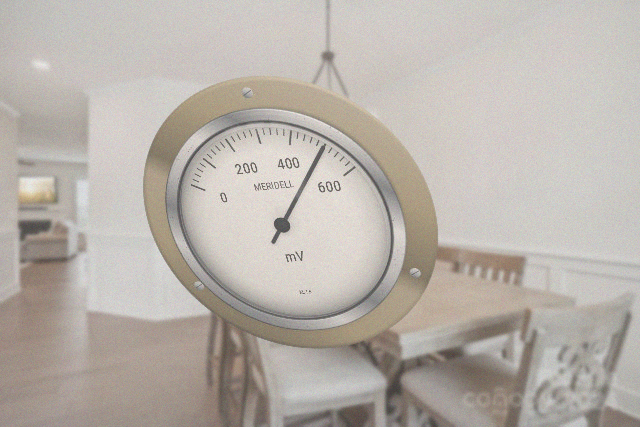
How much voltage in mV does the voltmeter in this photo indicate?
500 mV
